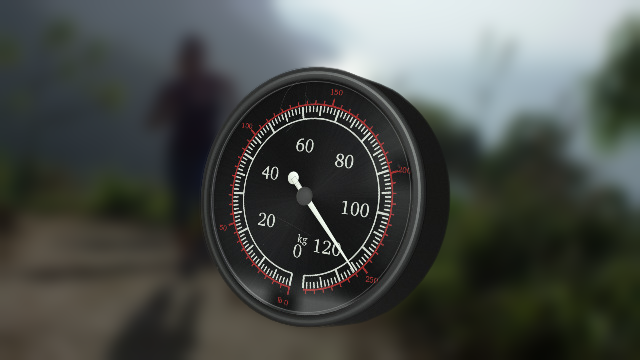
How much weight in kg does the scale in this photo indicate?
115 kg
